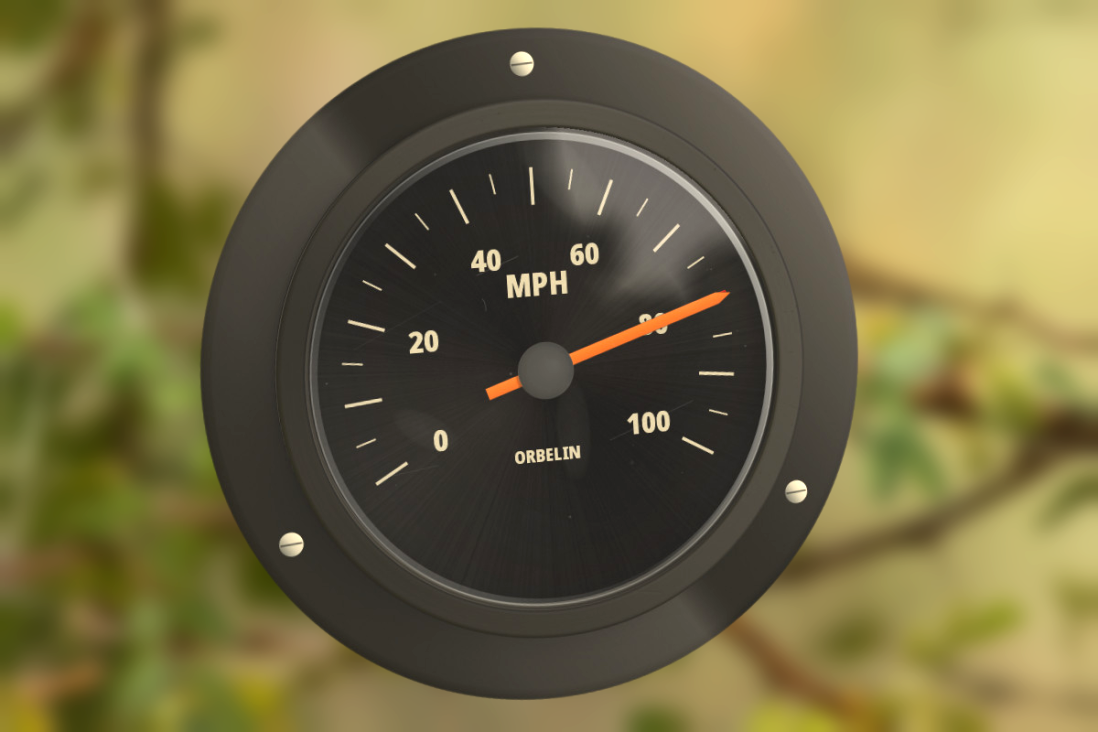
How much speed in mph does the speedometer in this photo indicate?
80 mph
